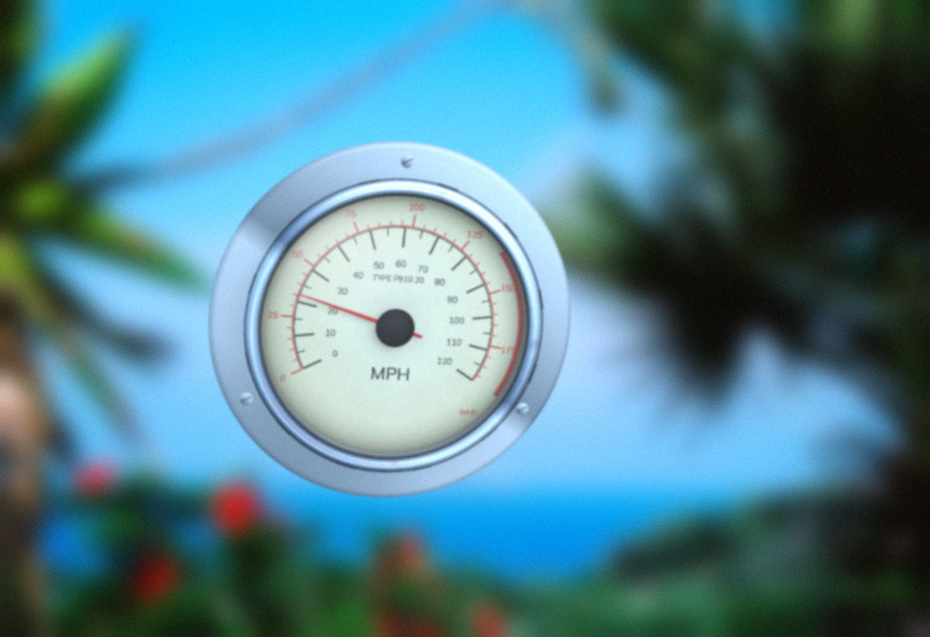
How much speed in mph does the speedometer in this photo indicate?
22.5 mph
